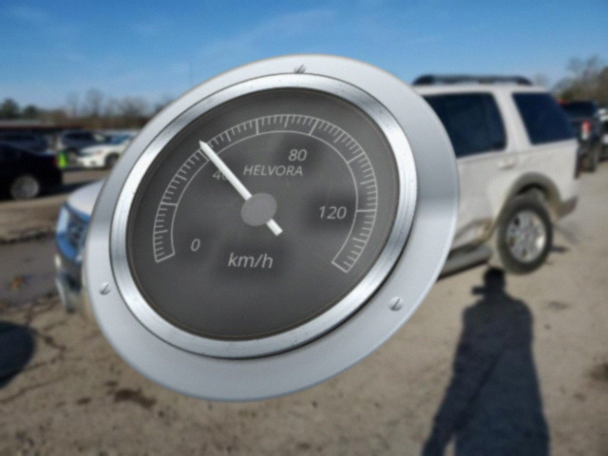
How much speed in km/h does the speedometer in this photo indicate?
42 km/h
